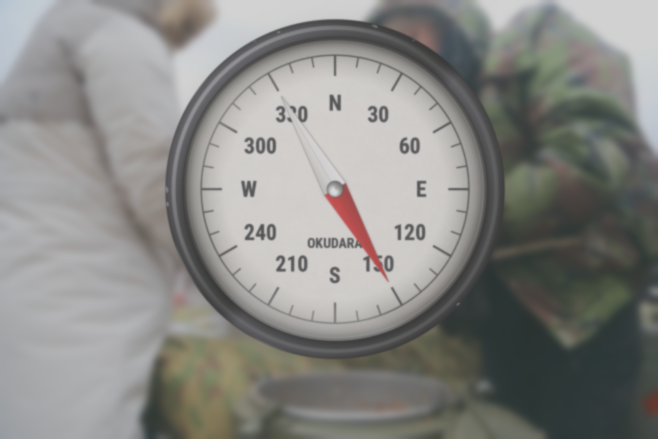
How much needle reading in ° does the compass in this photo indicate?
150 °
